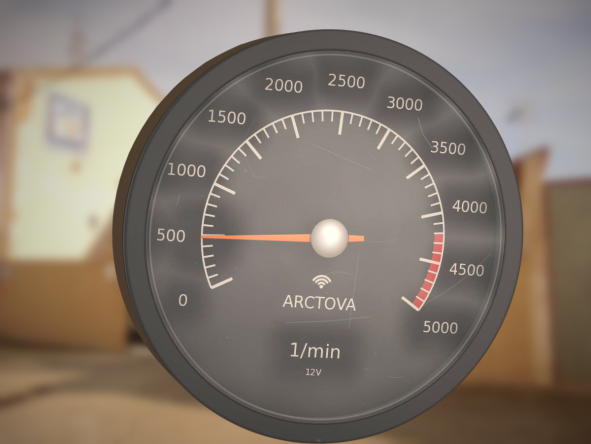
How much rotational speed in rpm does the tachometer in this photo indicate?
500 rpm
